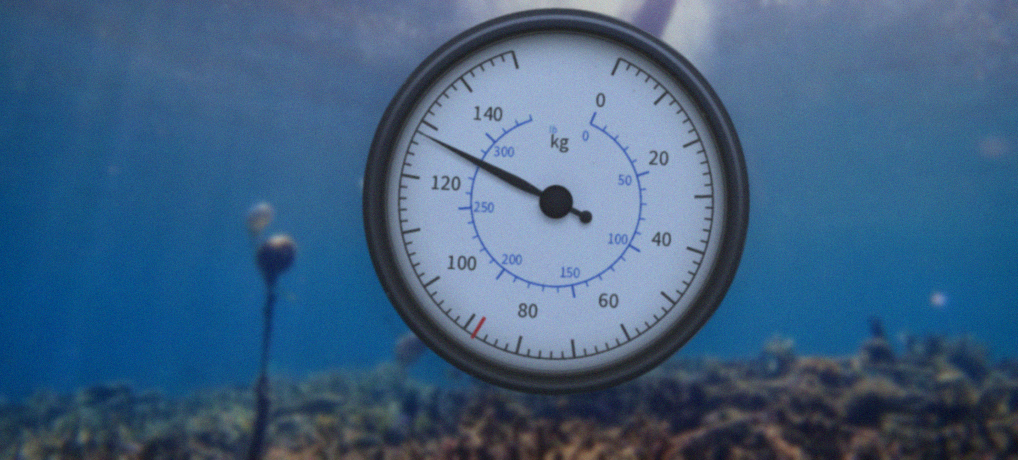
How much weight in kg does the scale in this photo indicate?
128 kg
